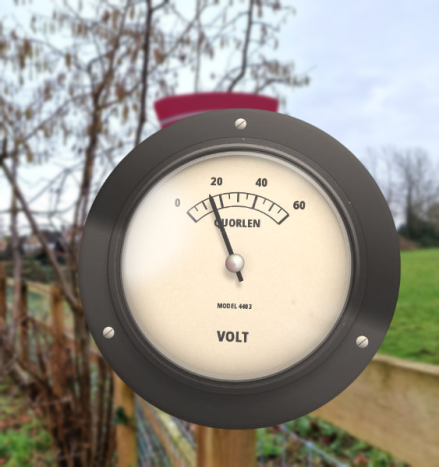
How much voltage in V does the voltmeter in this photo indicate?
15 V
